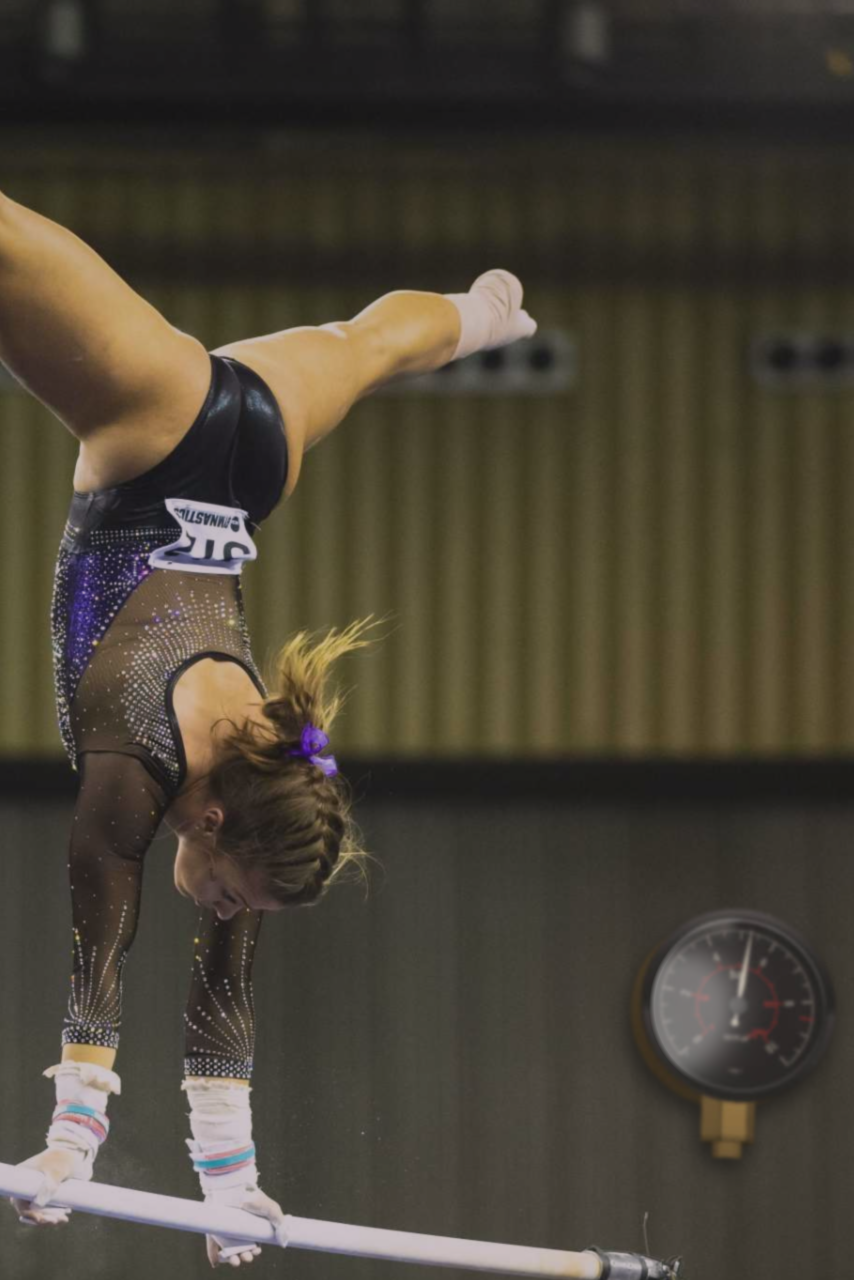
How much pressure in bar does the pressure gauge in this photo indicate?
5.25 bar
